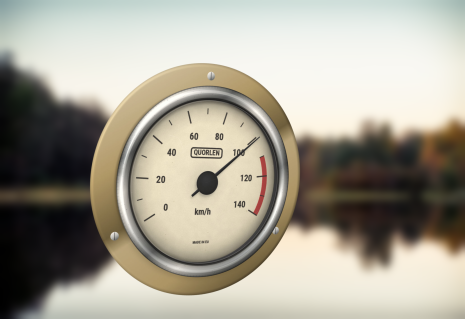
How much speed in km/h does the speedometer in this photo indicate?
100 km/h
